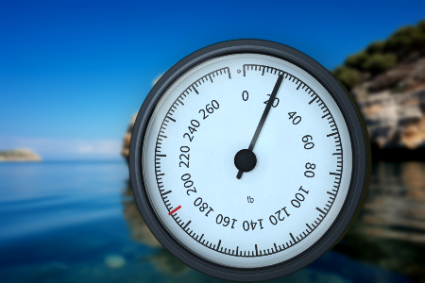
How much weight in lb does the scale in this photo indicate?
20 lb
